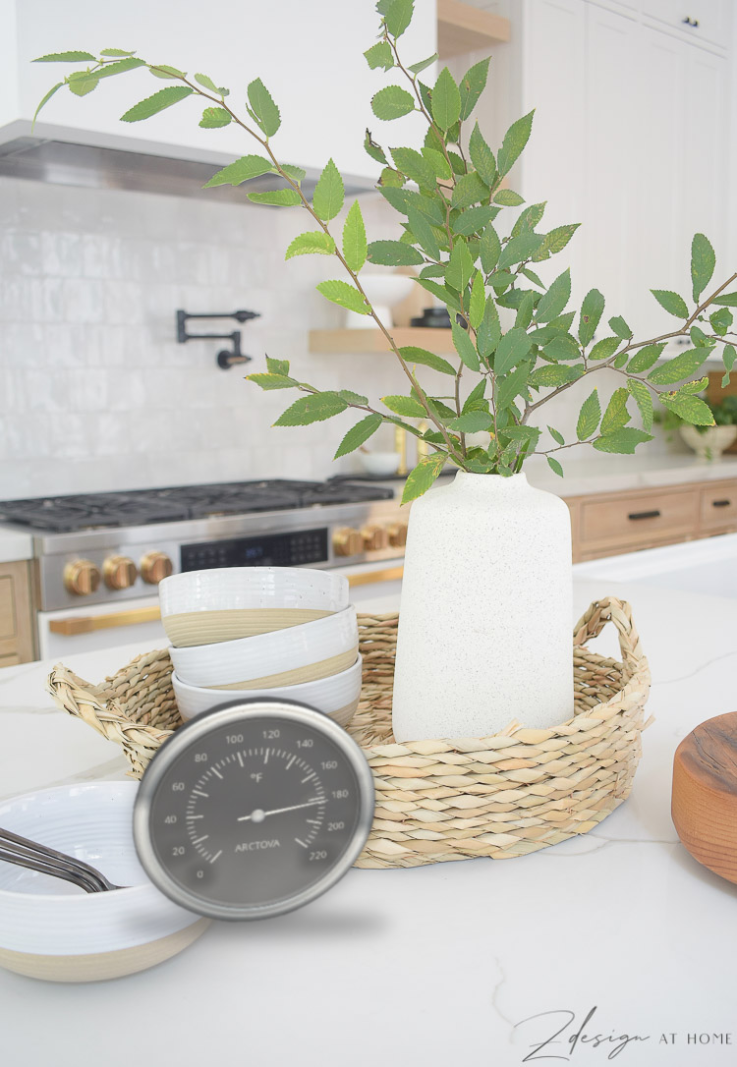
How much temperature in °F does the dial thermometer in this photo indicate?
180 °F
